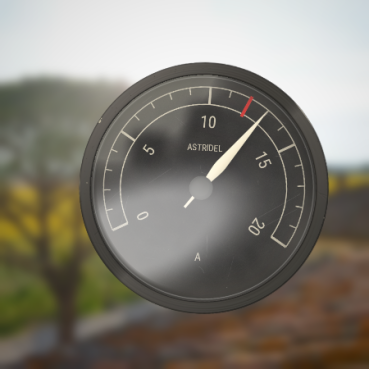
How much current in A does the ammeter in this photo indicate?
13 A
